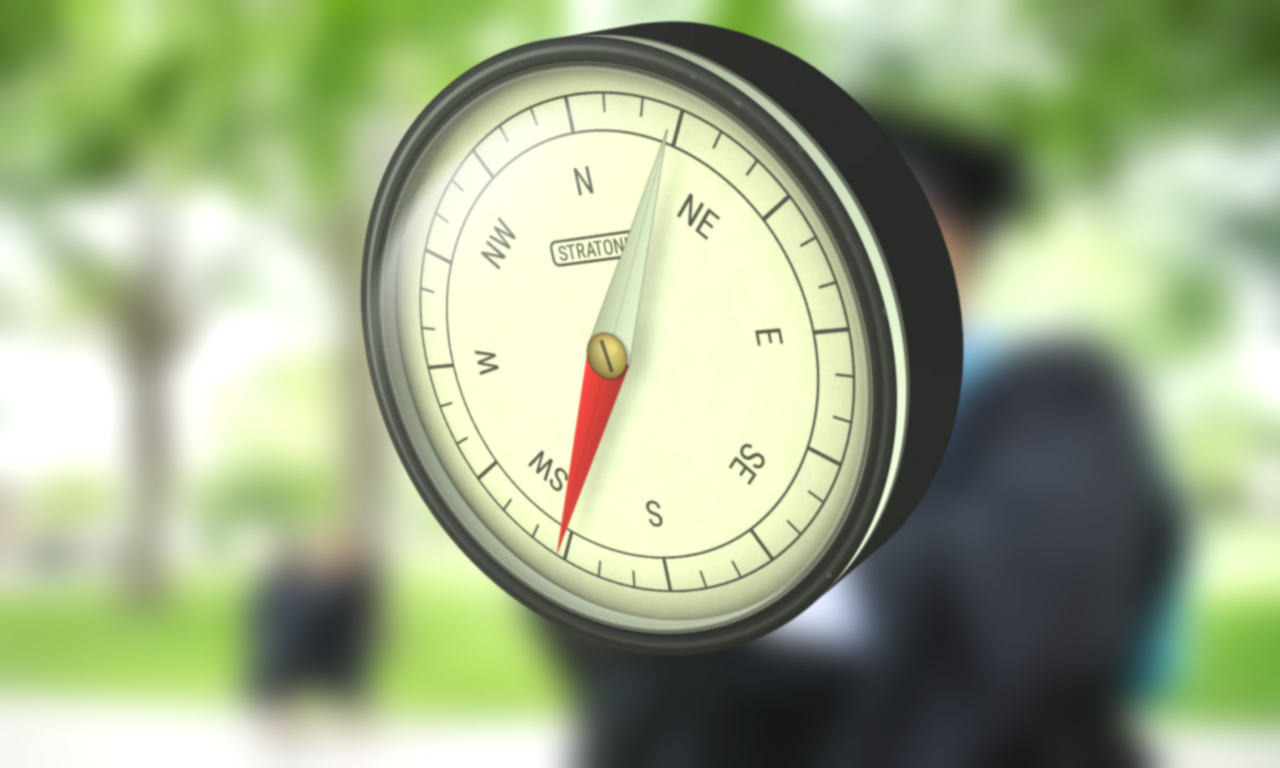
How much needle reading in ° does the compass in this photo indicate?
210 °
